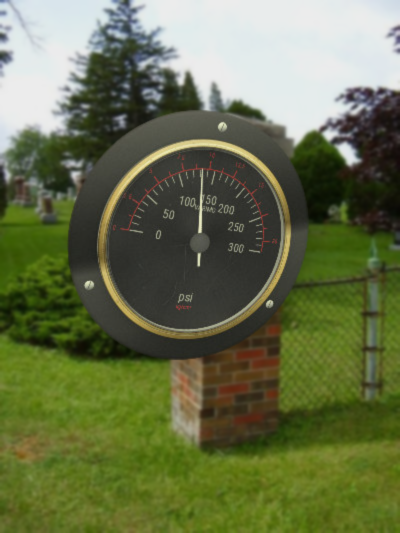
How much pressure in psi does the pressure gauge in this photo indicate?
130 psi
